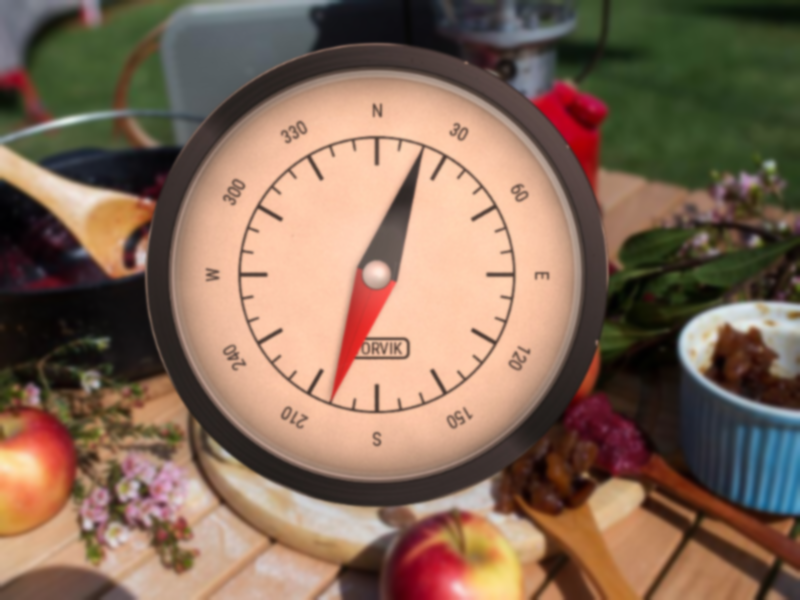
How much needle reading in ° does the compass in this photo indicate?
200 °
